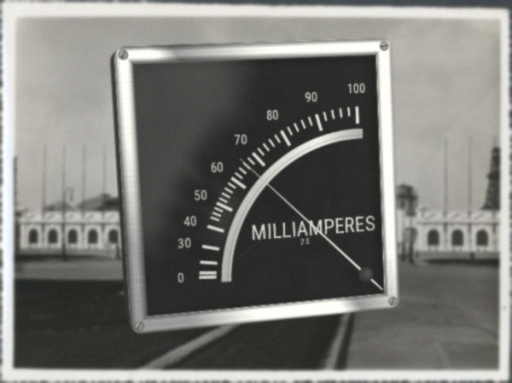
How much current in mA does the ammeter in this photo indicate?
66 mA
